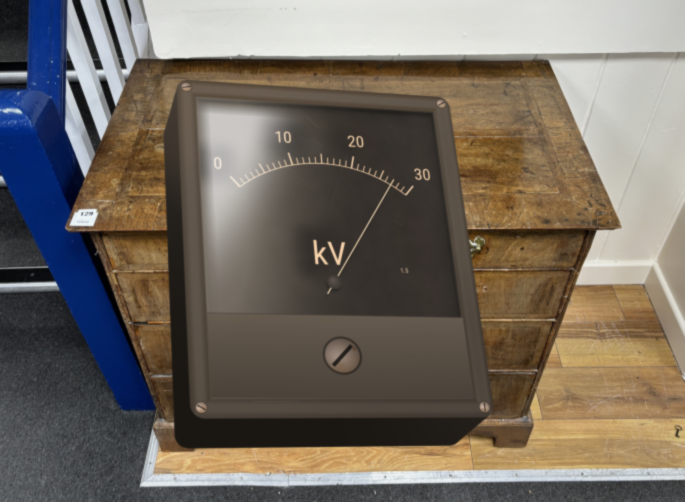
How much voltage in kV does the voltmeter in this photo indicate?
27 kV
